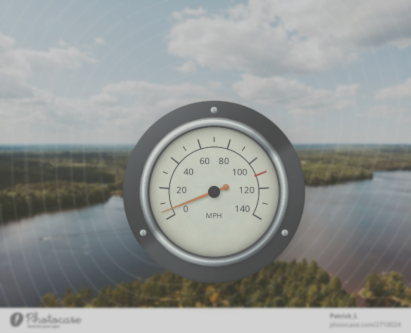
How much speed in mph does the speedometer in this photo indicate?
5 mph
